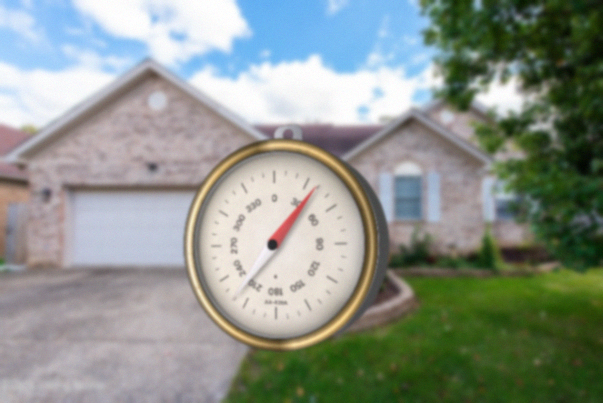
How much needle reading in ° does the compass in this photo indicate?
40 °
